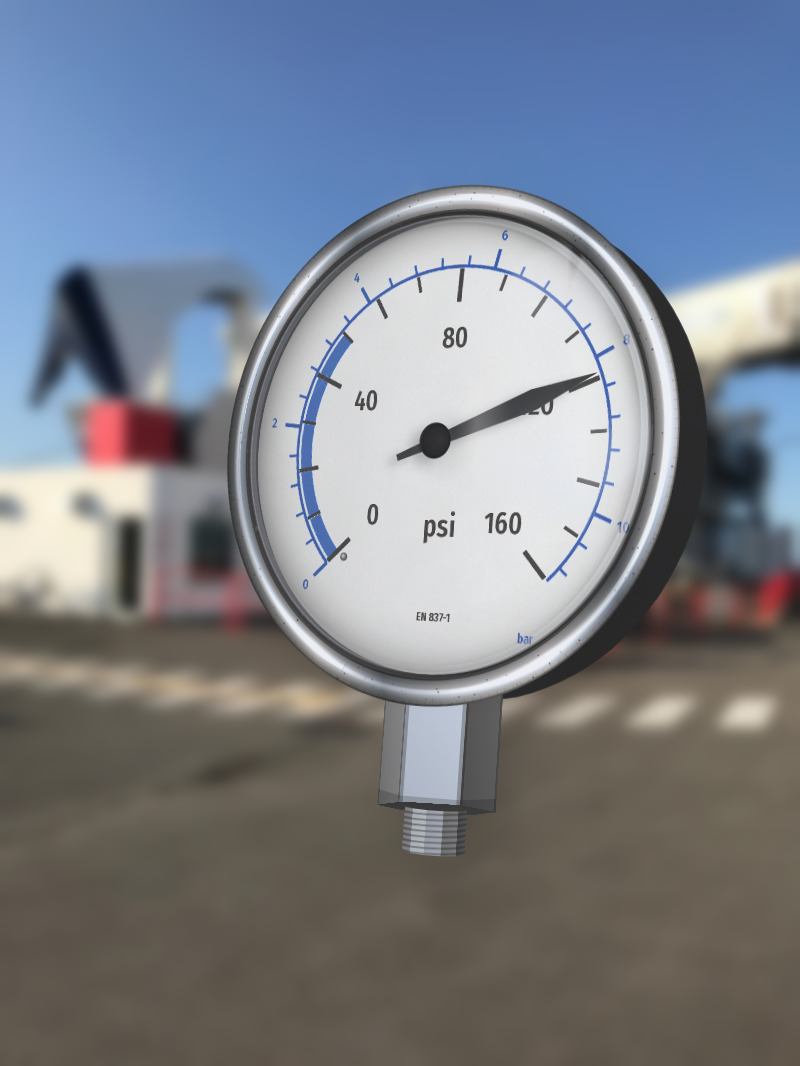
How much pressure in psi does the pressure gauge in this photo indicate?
120 psi
